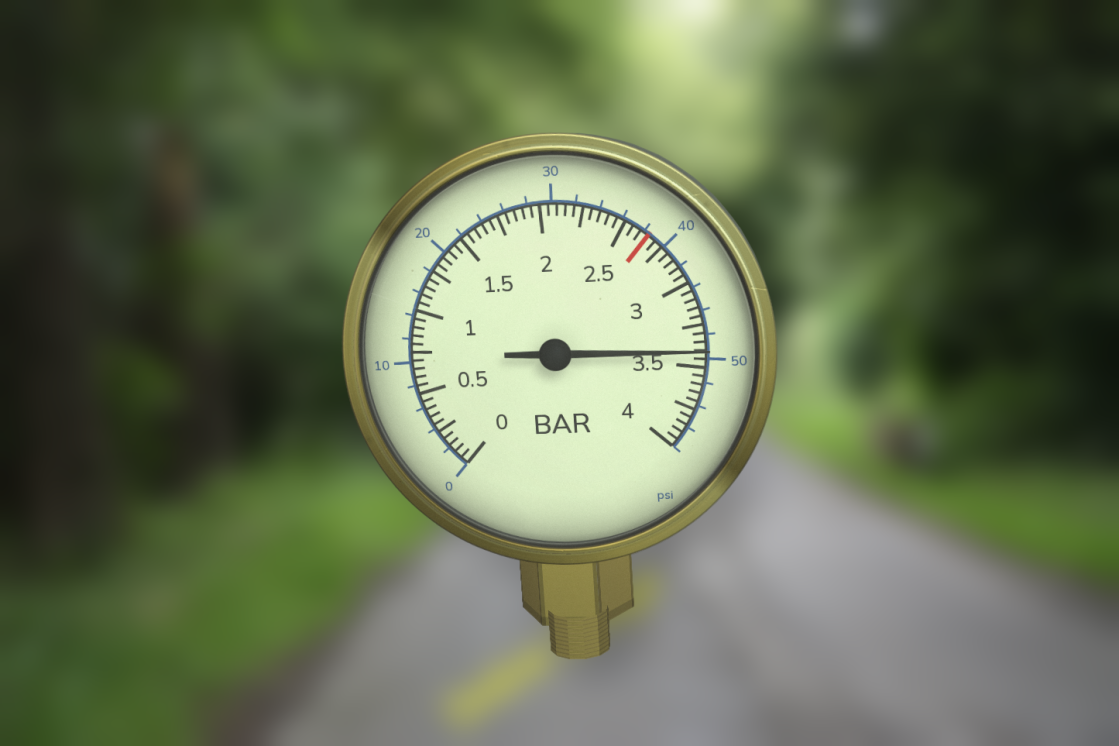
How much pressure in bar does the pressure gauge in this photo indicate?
3.4 bar
